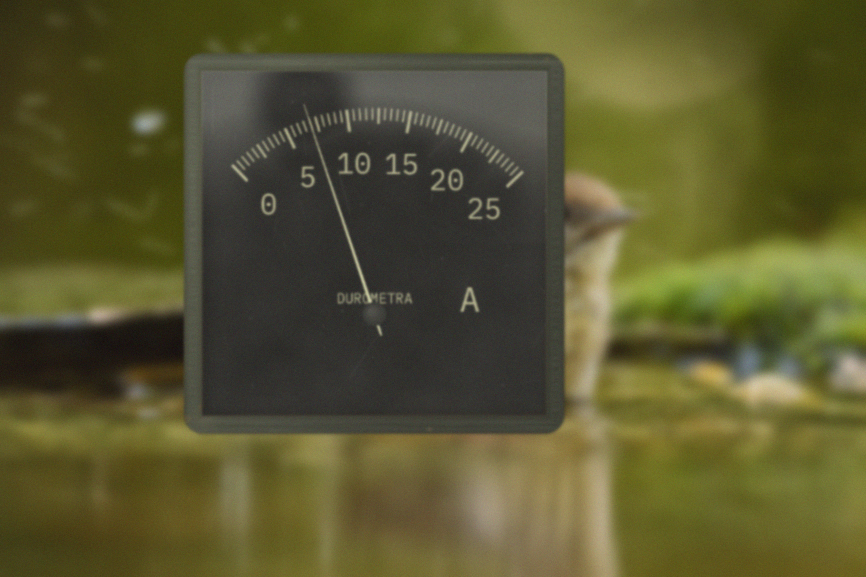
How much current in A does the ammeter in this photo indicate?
7 A
